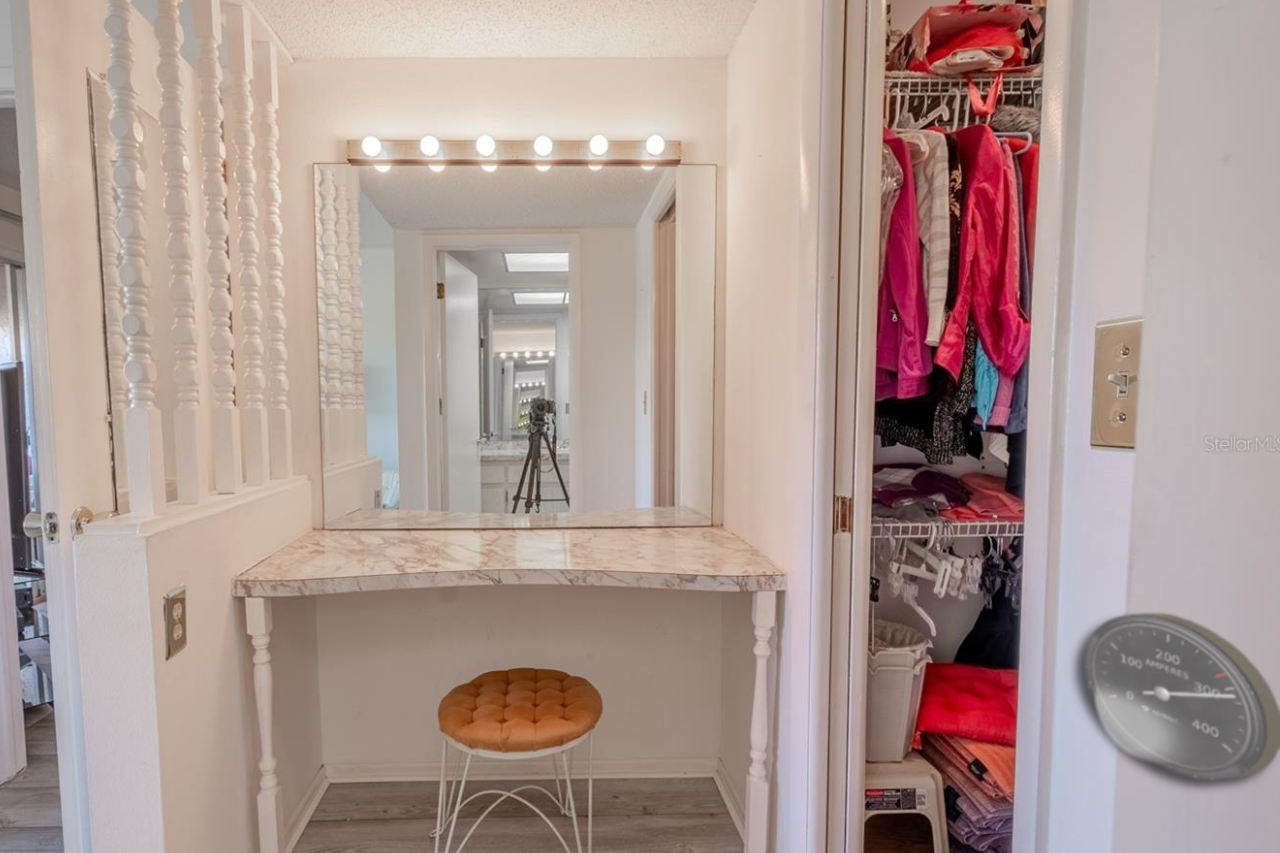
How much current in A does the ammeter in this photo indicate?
310 A
